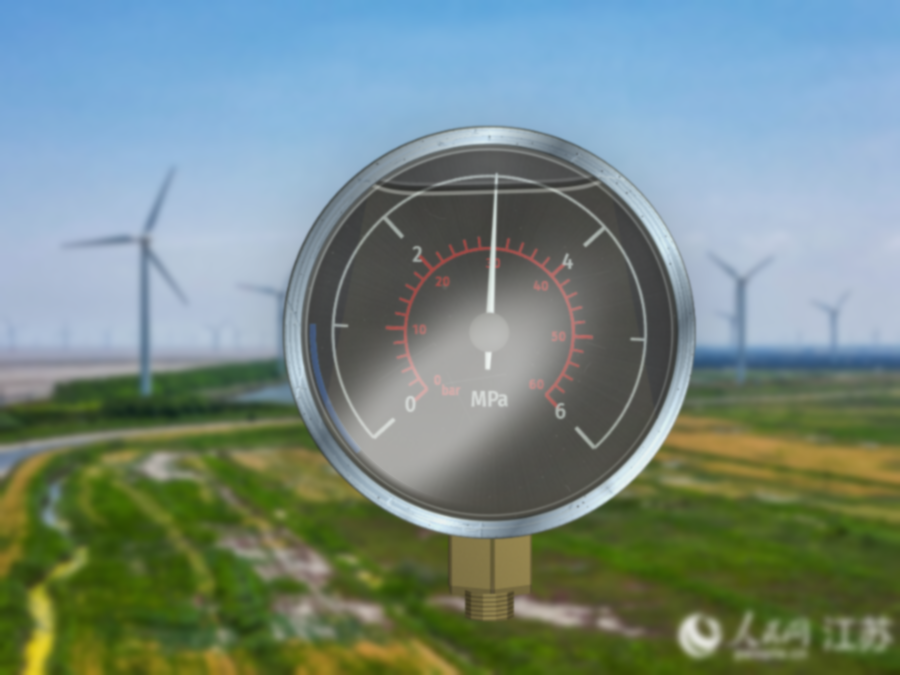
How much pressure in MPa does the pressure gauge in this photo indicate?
3 MPa
